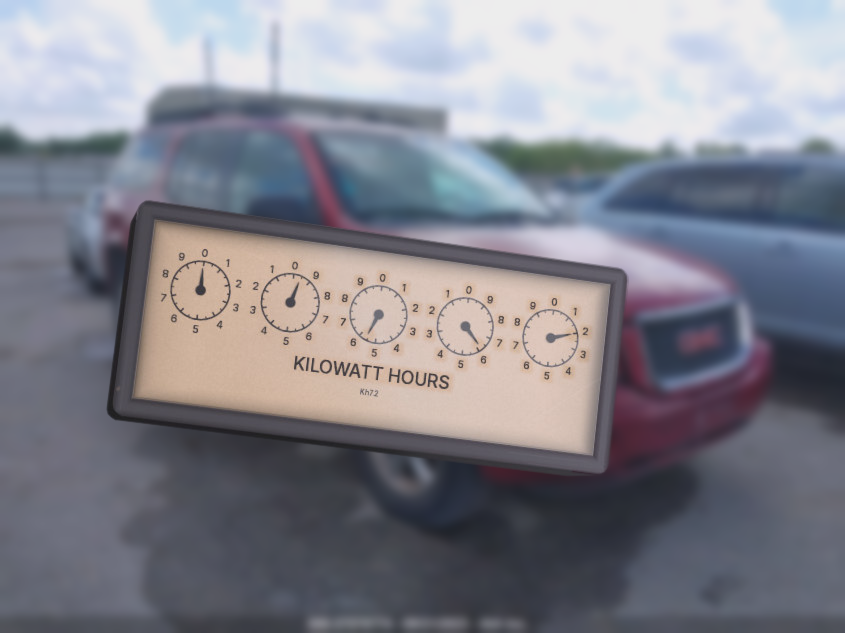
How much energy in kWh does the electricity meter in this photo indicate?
99562 kWh
